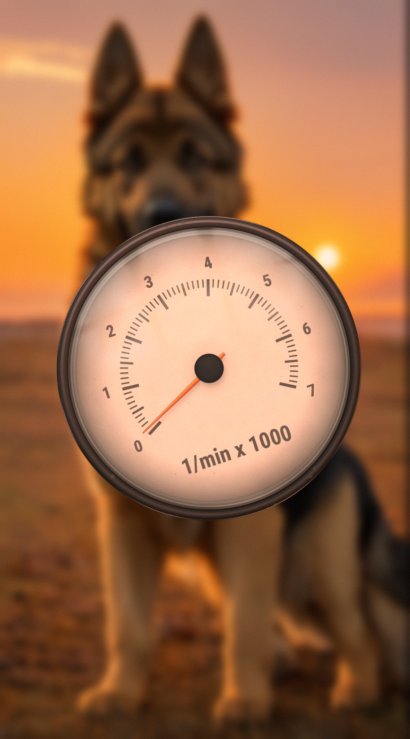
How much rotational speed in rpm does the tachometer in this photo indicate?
100 rpm
